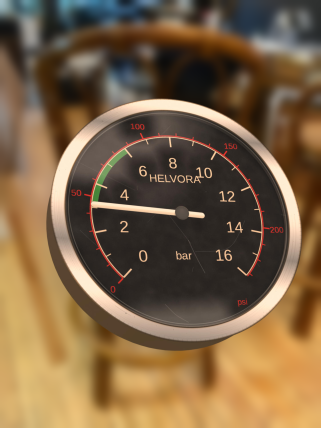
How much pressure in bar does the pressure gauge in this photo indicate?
3 bar
